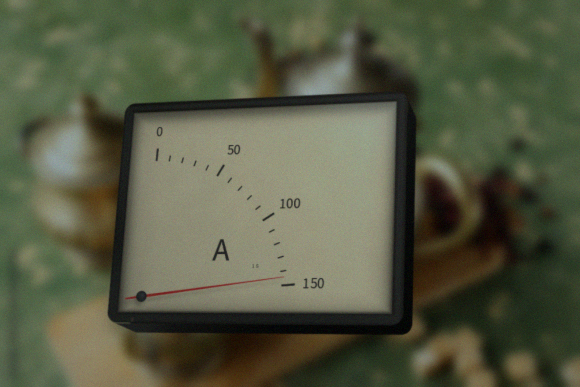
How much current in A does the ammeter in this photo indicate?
145 A
